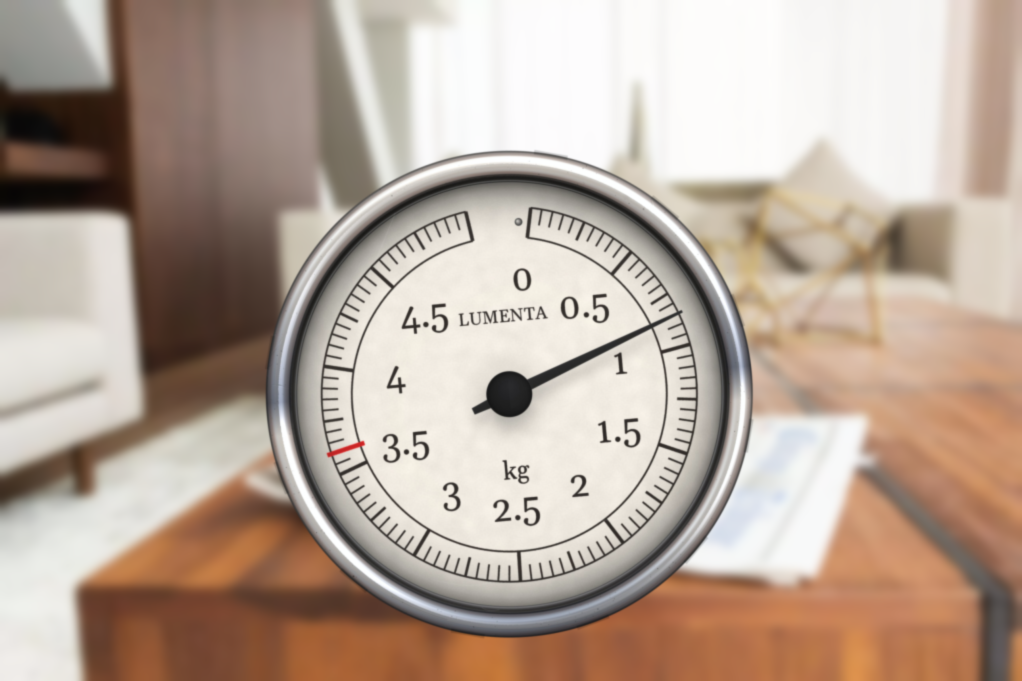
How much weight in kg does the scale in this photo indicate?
0.85 kg
